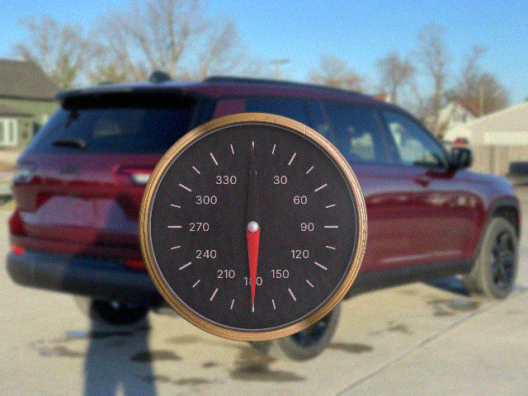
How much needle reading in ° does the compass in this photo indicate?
180 °
